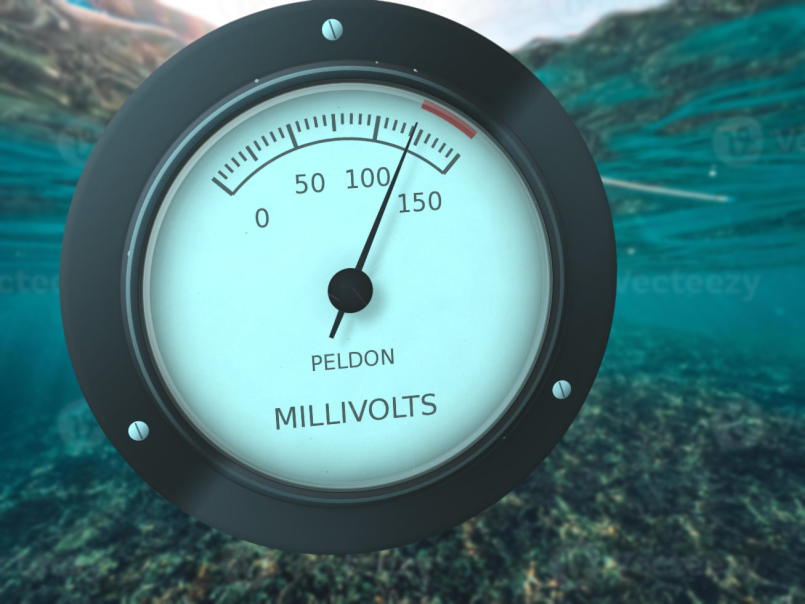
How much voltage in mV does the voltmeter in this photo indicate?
120 mV
